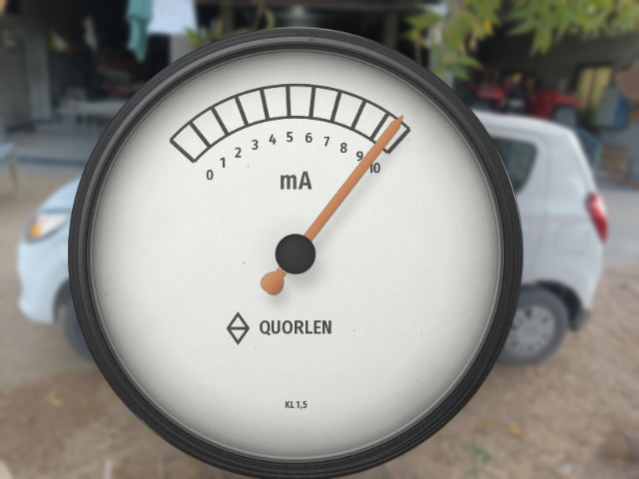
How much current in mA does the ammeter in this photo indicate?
9.5 mA
